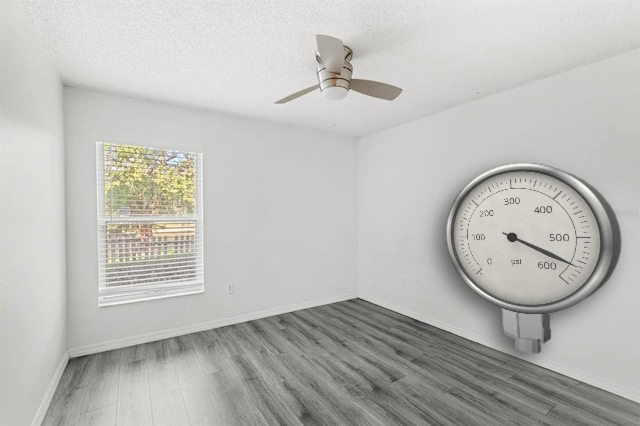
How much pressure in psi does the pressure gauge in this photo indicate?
560 psi
